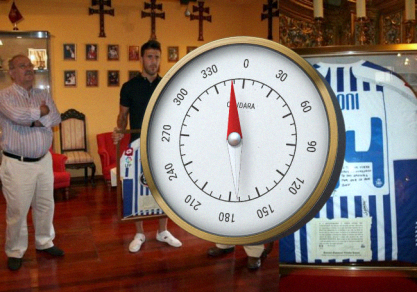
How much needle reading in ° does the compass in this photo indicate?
350 °
